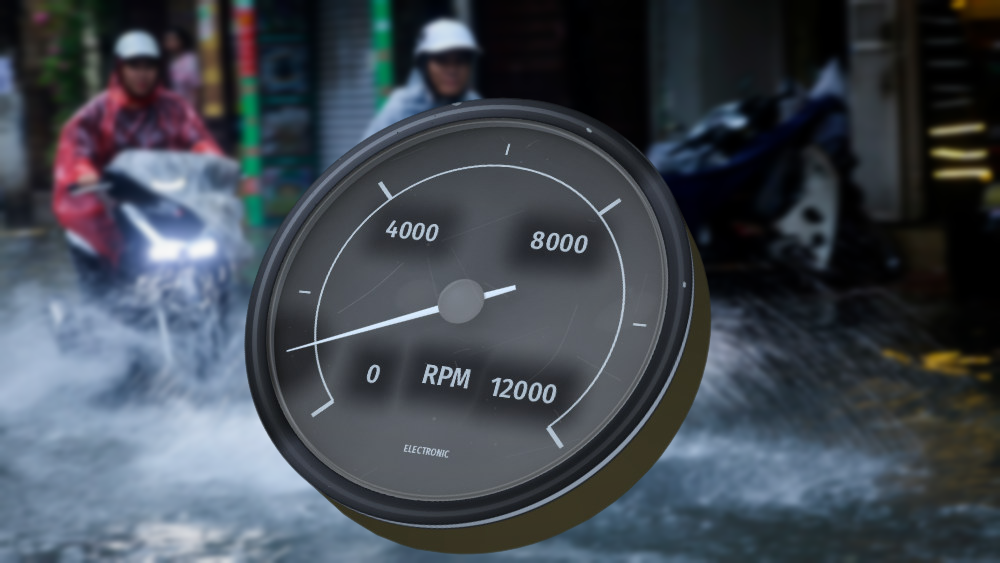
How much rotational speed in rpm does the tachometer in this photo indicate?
1000 rpm
